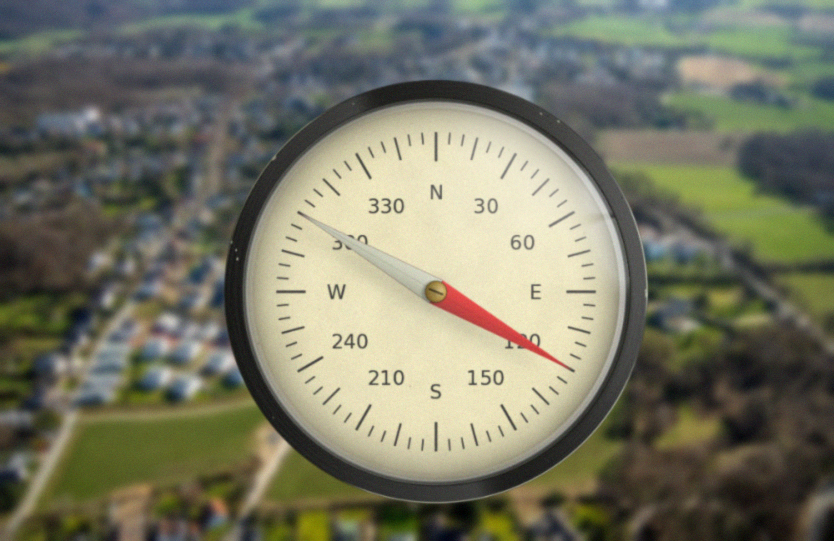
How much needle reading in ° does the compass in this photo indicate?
120 °
